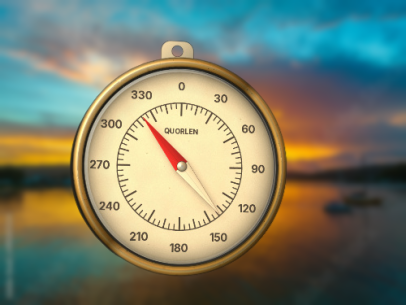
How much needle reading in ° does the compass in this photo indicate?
320 °
